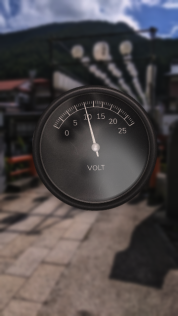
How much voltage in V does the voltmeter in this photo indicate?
10 V
